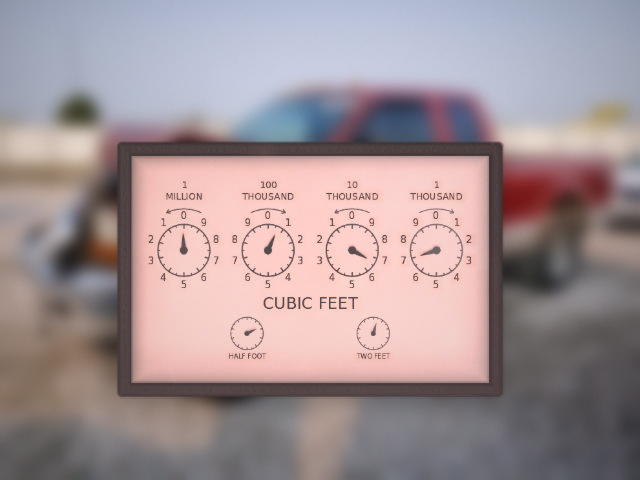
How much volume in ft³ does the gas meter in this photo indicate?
6700 ft³
